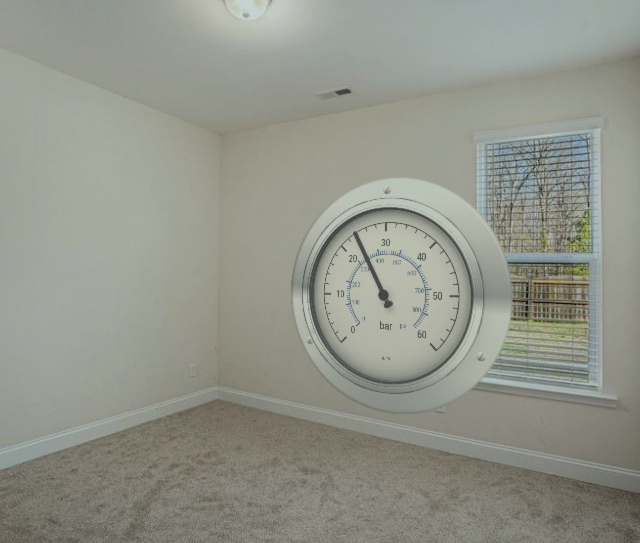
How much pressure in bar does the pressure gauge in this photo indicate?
24 bar
